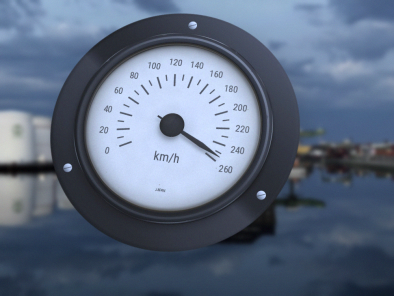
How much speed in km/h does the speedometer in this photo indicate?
255 km/h
